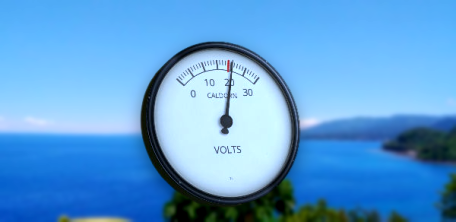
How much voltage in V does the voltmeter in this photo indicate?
20 V
